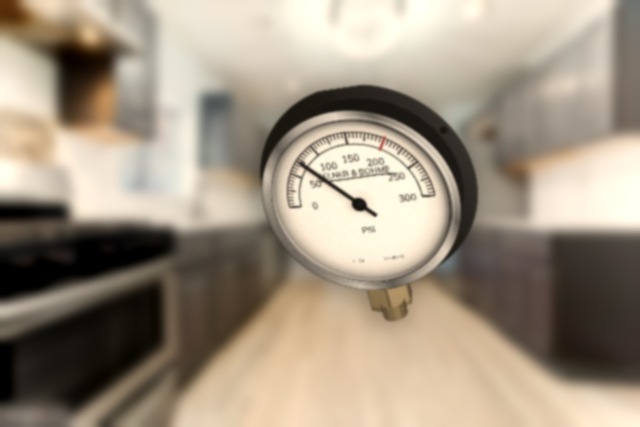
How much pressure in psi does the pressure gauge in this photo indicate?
75 psi
